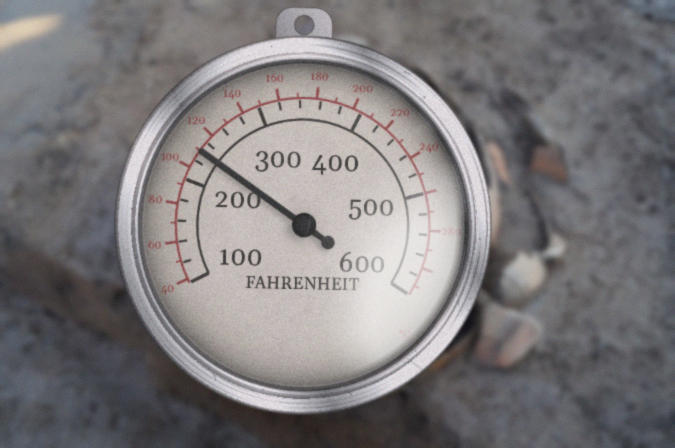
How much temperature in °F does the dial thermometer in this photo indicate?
230 °F
